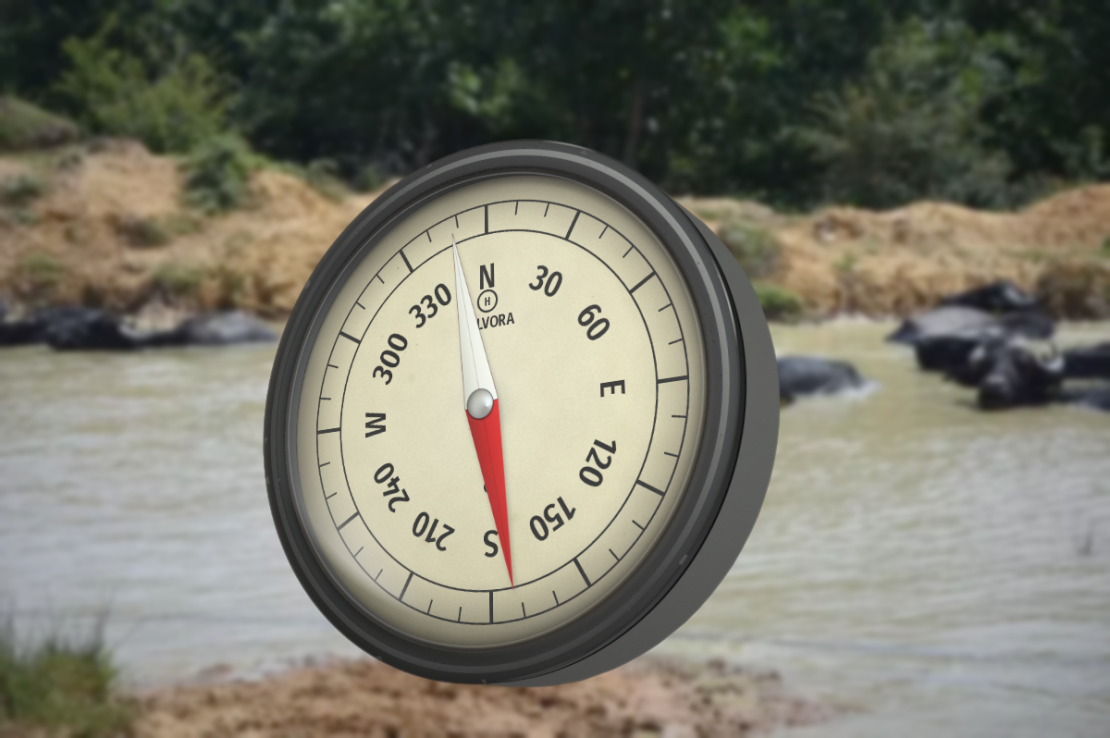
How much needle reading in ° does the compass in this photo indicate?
170 °
